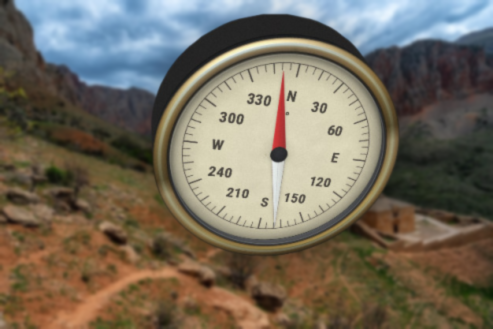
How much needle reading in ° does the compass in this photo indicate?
350 °
